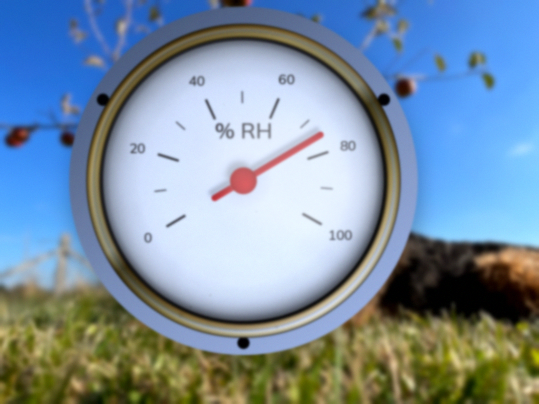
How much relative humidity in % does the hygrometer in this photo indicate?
75 %
